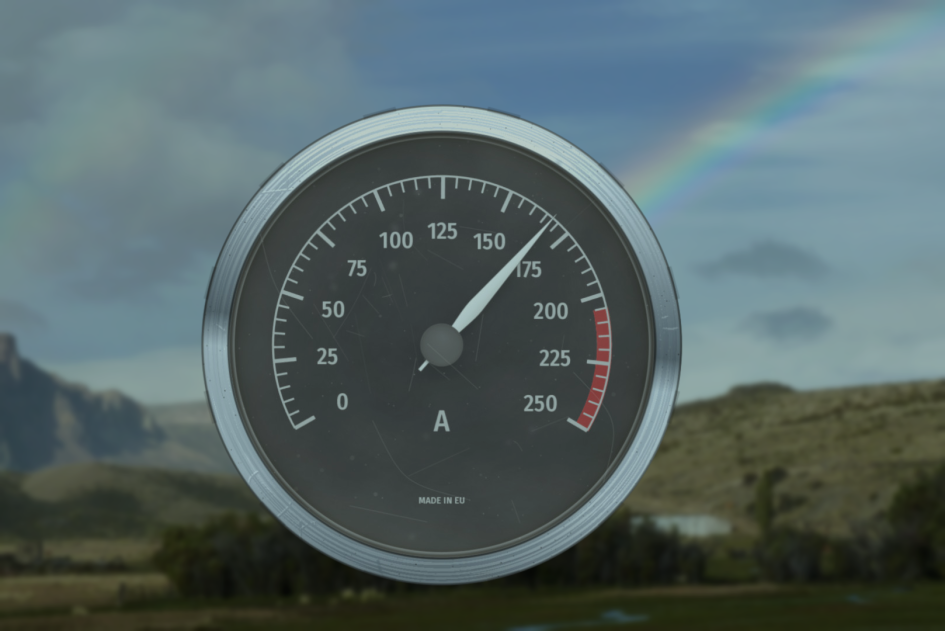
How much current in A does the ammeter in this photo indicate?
167.5 A
